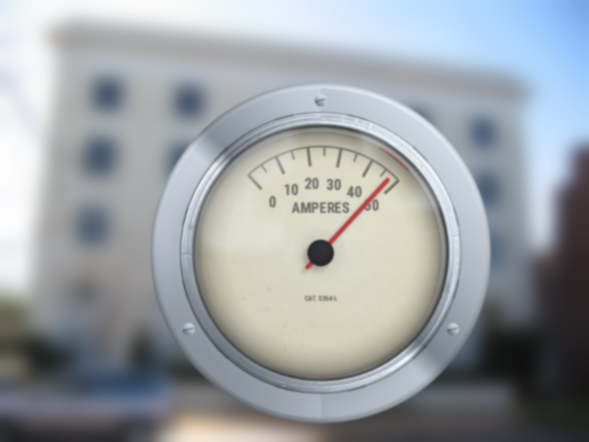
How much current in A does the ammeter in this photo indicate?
47.5 A
